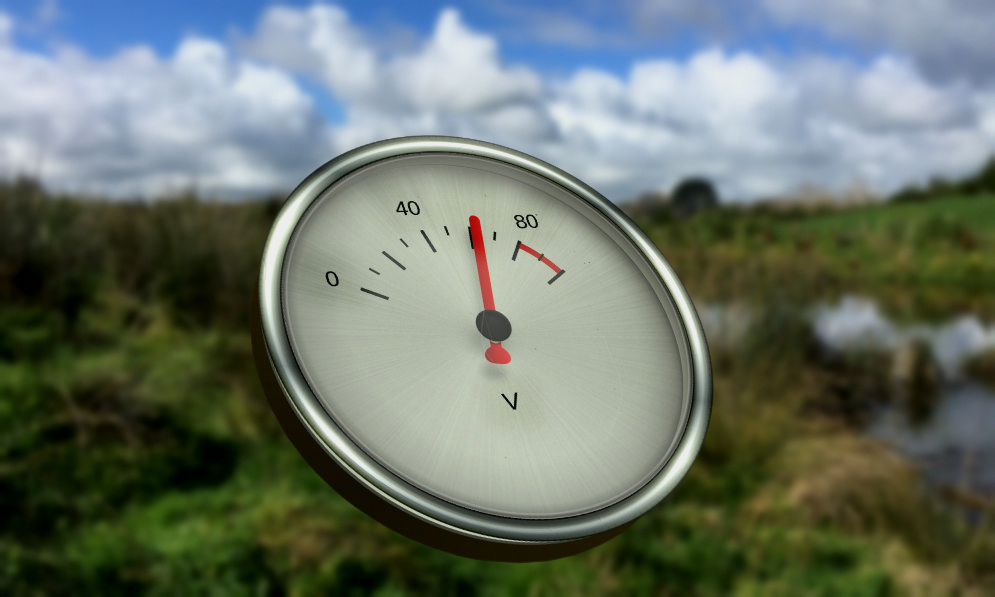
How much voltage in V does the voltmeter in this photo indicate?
60 V
